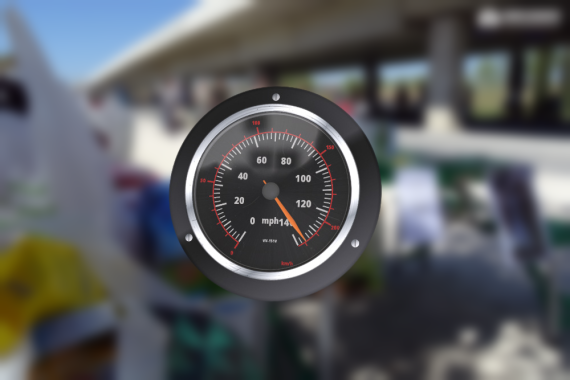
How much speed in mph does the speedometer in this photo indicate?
136 mph
